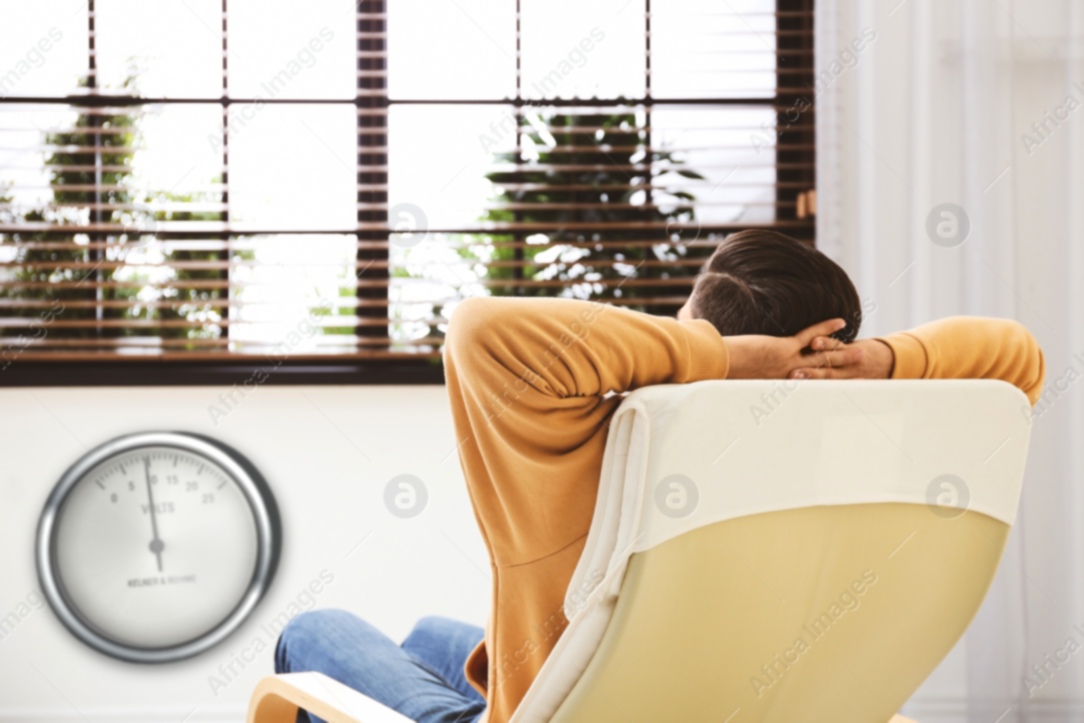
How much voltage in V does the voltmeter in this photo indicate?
10 V
